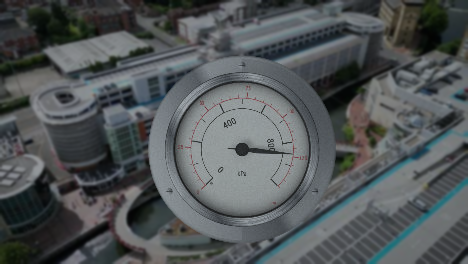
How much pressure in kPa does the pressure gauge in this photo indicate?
850 kPa
